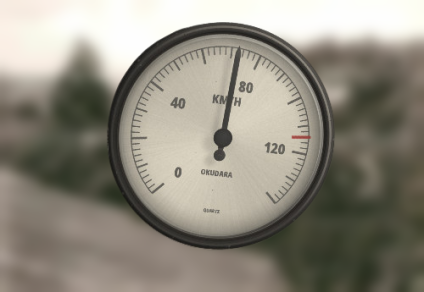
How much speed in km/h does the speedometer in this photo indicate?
72 km/h
